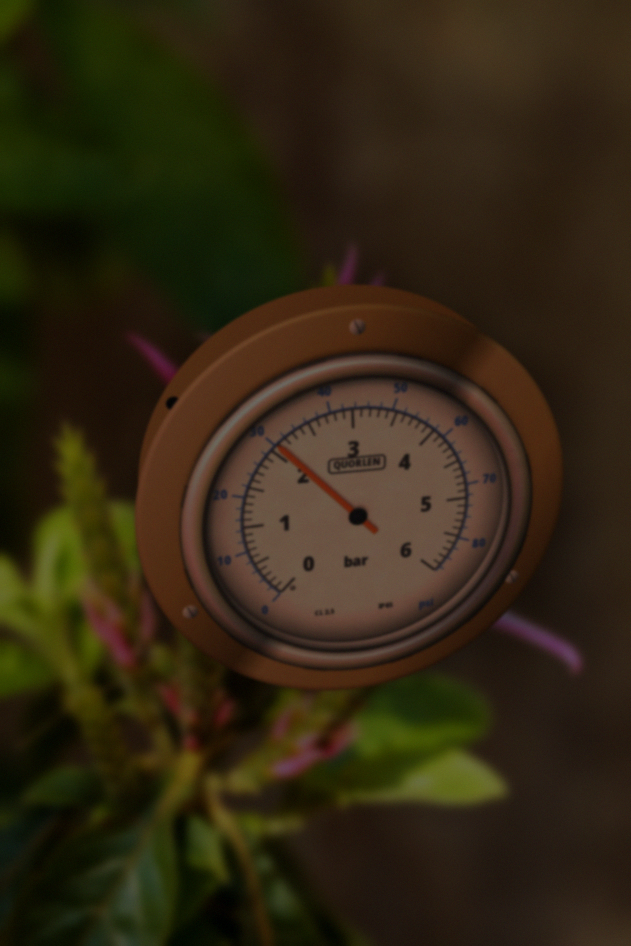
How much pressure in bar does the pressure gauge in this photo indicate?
2.1 bar
